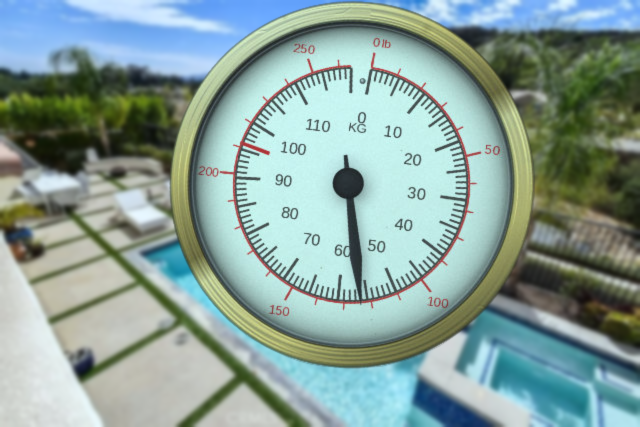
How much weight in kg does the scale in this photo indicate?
56 kg
